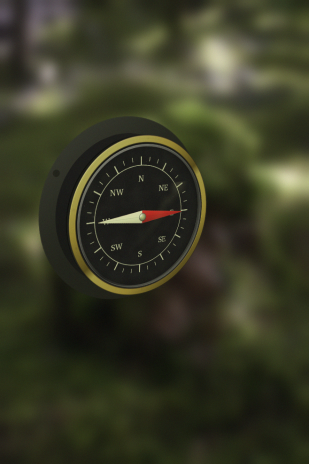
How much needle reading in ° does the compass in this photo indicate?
90 °
